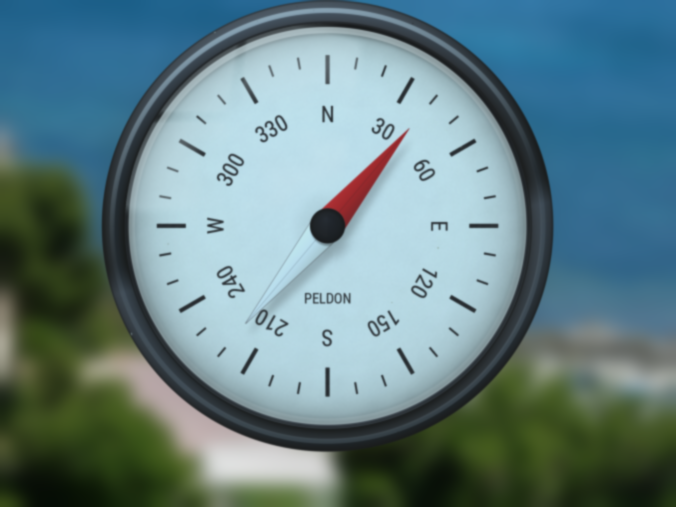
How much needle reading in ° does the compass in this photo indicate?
40 °
